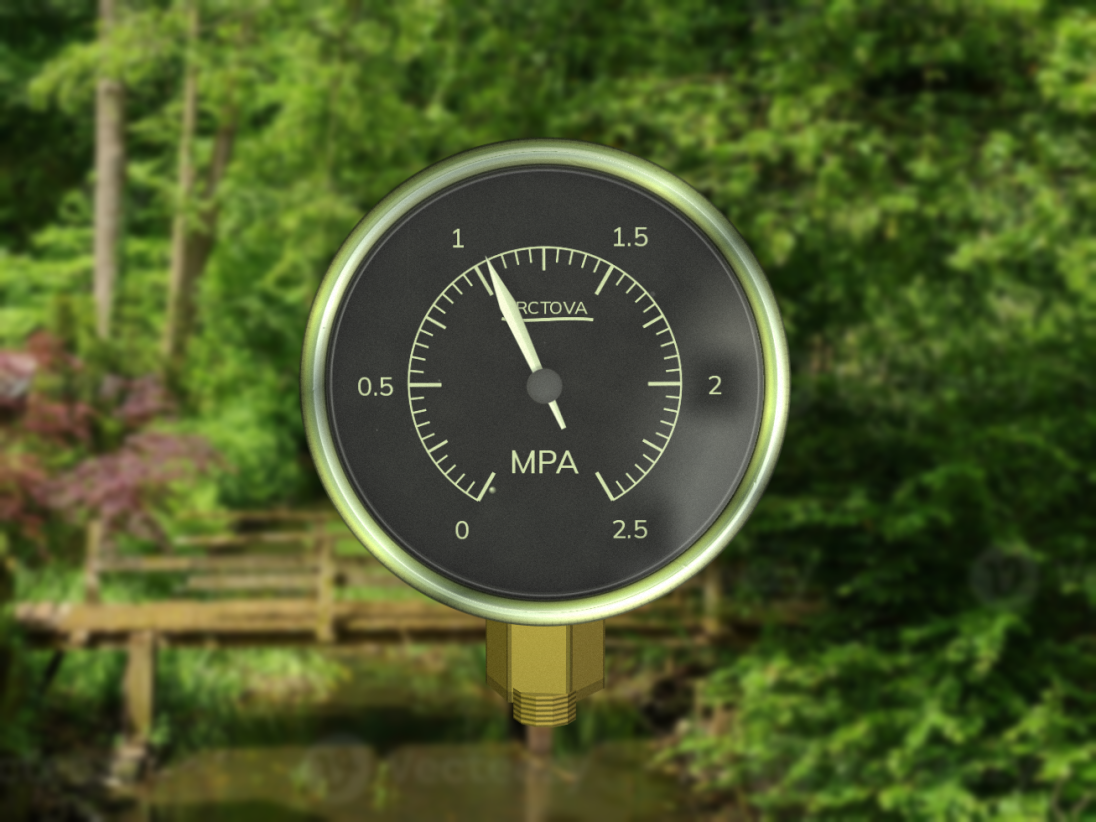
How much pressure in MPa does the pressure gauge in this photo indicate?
1.05 MPa
